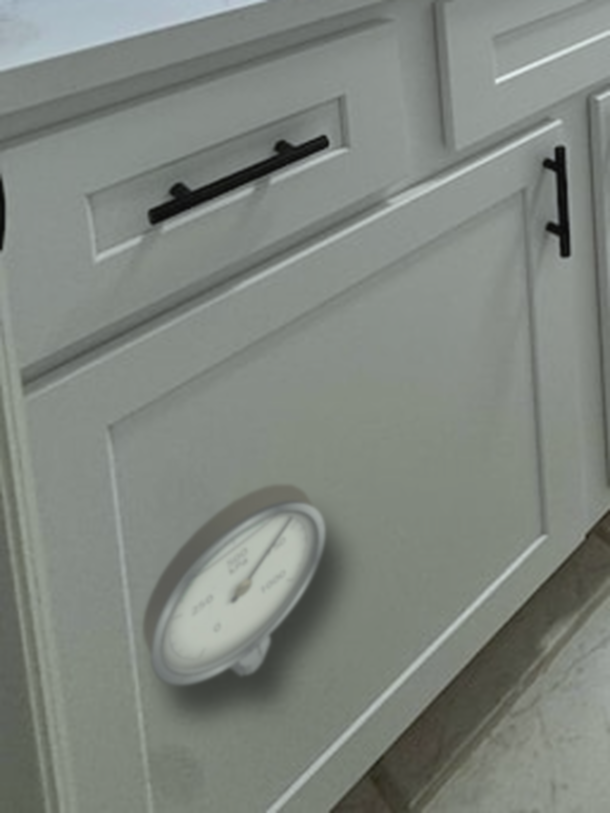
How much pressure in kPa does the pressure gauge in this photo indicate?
700 kPa
